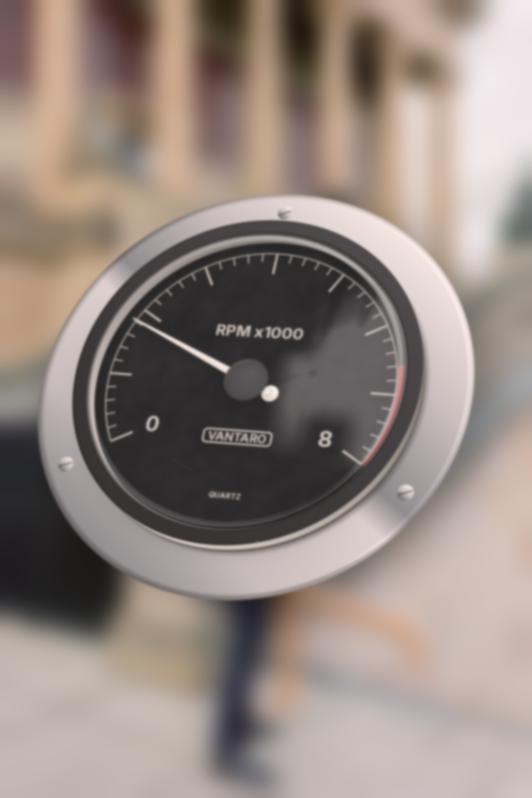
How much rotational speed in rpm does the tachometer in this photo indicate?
1800 rpm
